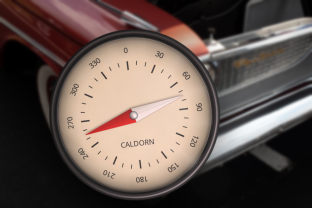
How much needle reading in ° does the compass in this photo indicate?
255 °
